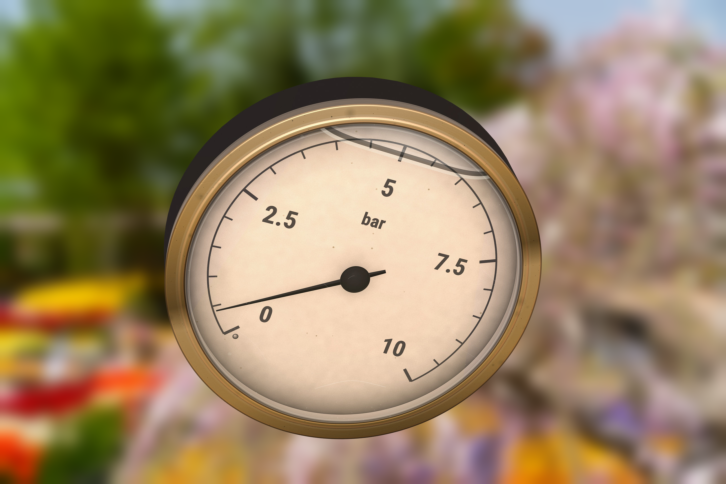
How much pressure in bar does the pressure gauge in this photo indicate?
0.5 bar
